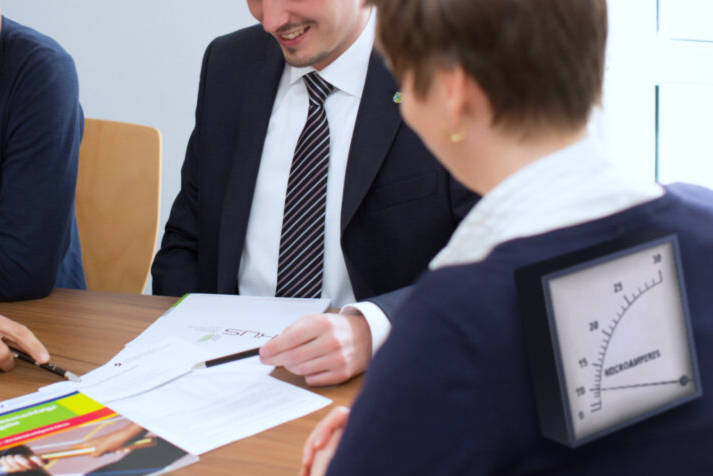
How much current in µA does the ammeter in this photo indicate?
10 µA
